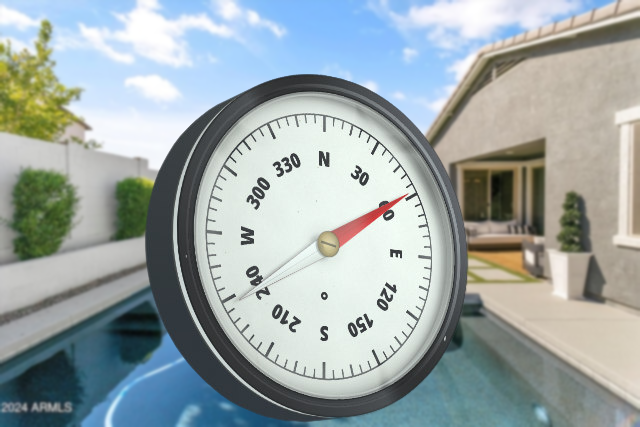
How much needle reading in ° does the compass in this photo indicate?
57.5 °
